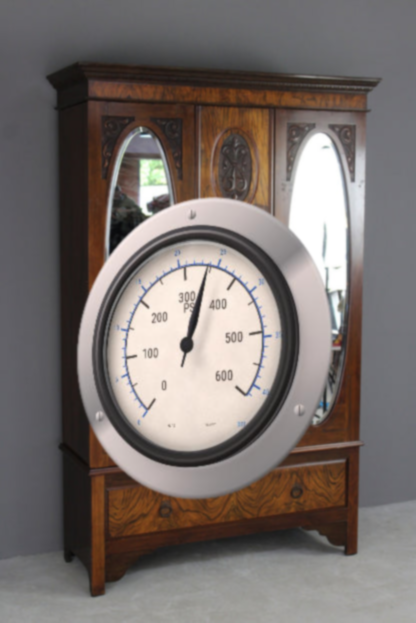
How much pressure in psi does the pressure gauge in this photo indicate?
350 psi
